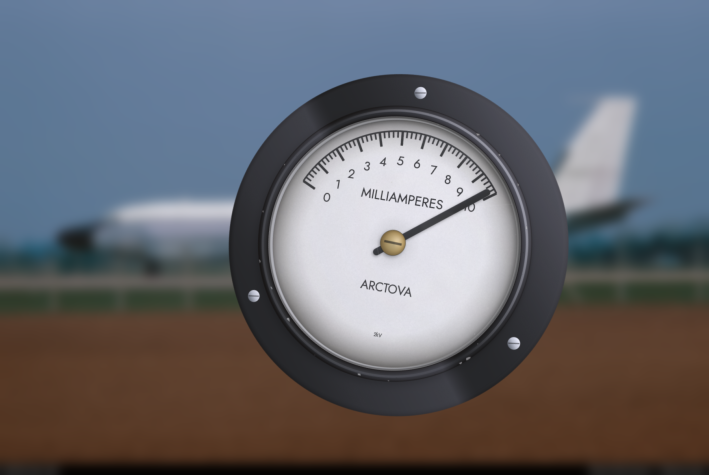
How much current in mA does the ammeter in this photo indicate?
9.8 mA
